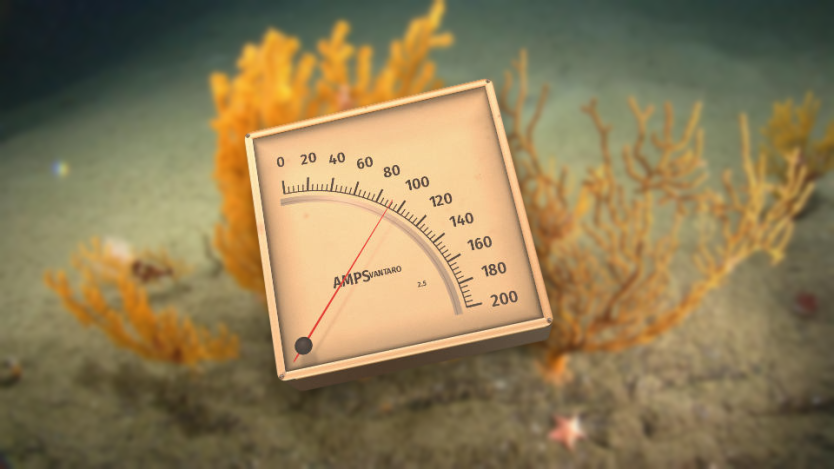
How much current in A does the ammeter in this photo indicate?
92 A
